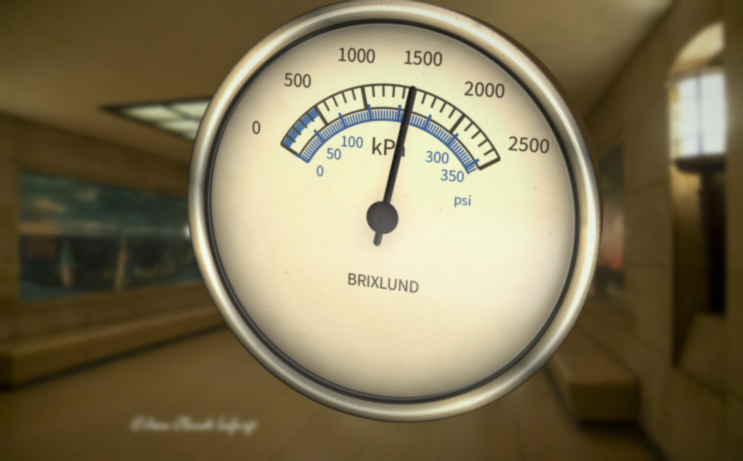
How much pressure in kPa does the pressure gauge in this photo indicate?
1500 kPa
